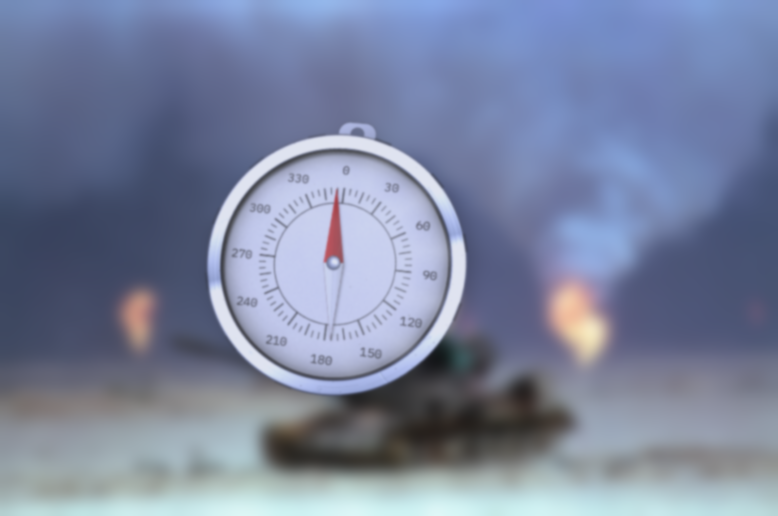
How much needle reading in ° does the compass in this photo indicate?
355 °
